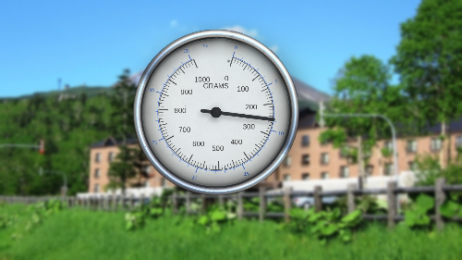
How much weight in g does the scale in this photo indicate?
250 g
